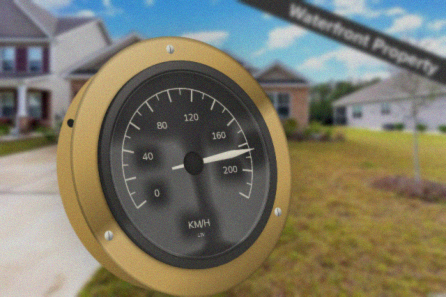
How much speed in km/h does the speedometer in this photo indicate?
185 km/h
